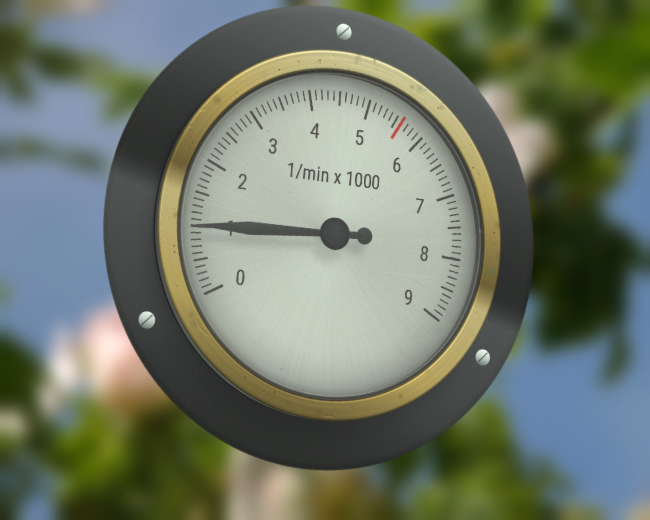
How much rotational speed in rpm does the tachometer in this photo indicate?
1000 rpm
